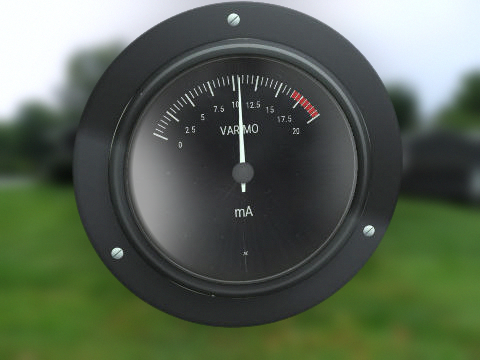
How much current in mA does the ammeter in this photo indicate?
10.5 mA
